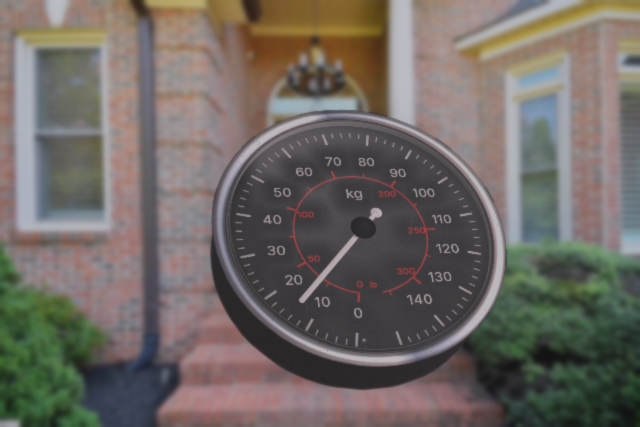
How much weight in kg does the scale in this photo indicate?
14 kg
